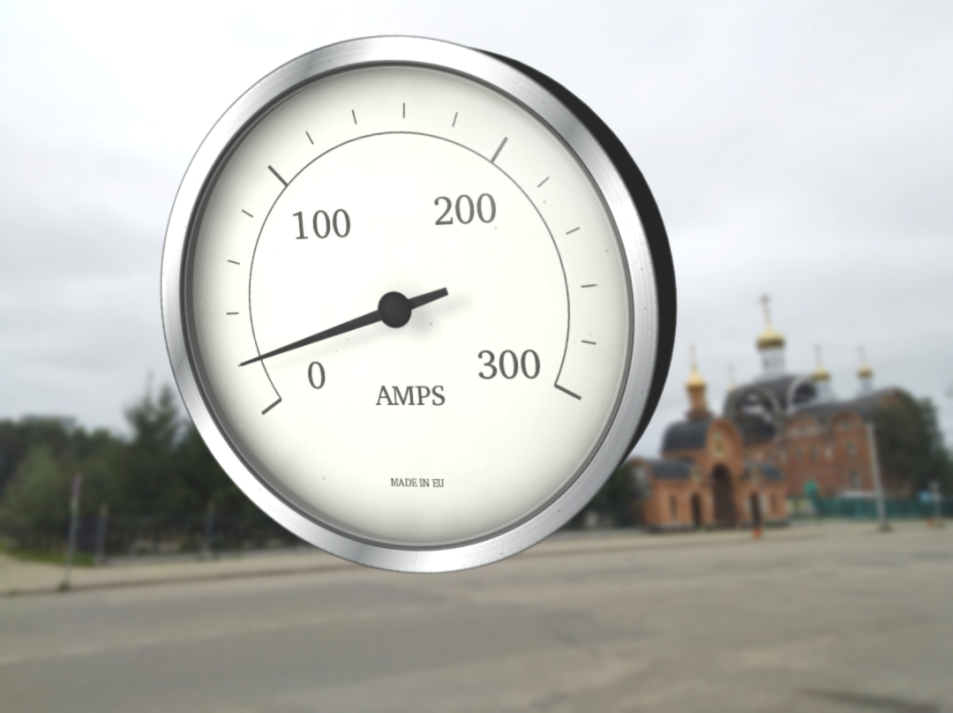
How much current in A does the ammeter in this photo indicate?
20 A
